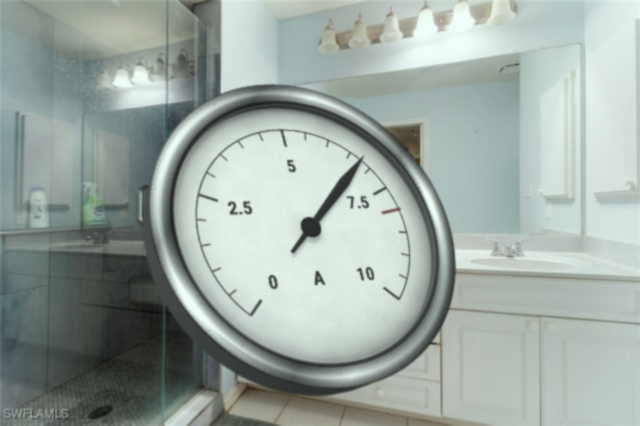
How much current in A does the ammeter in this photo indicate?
6.75 A
